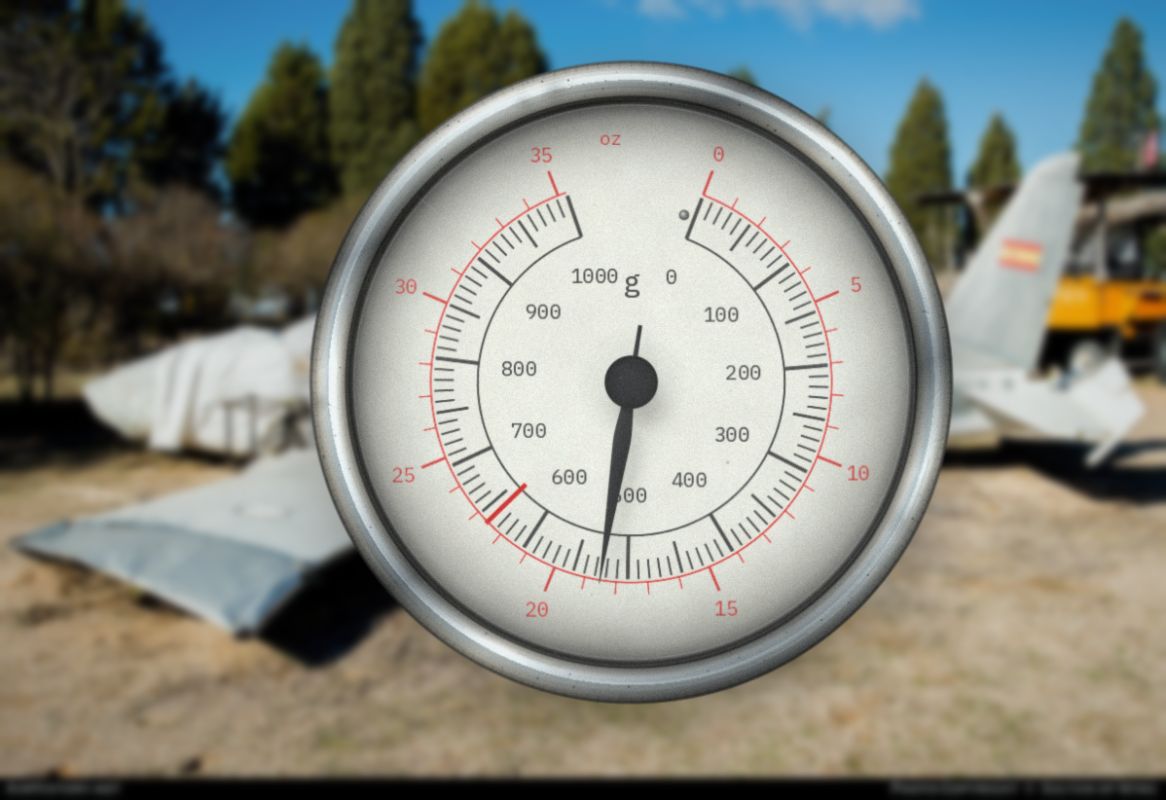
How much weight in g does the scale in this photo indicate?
525 g
